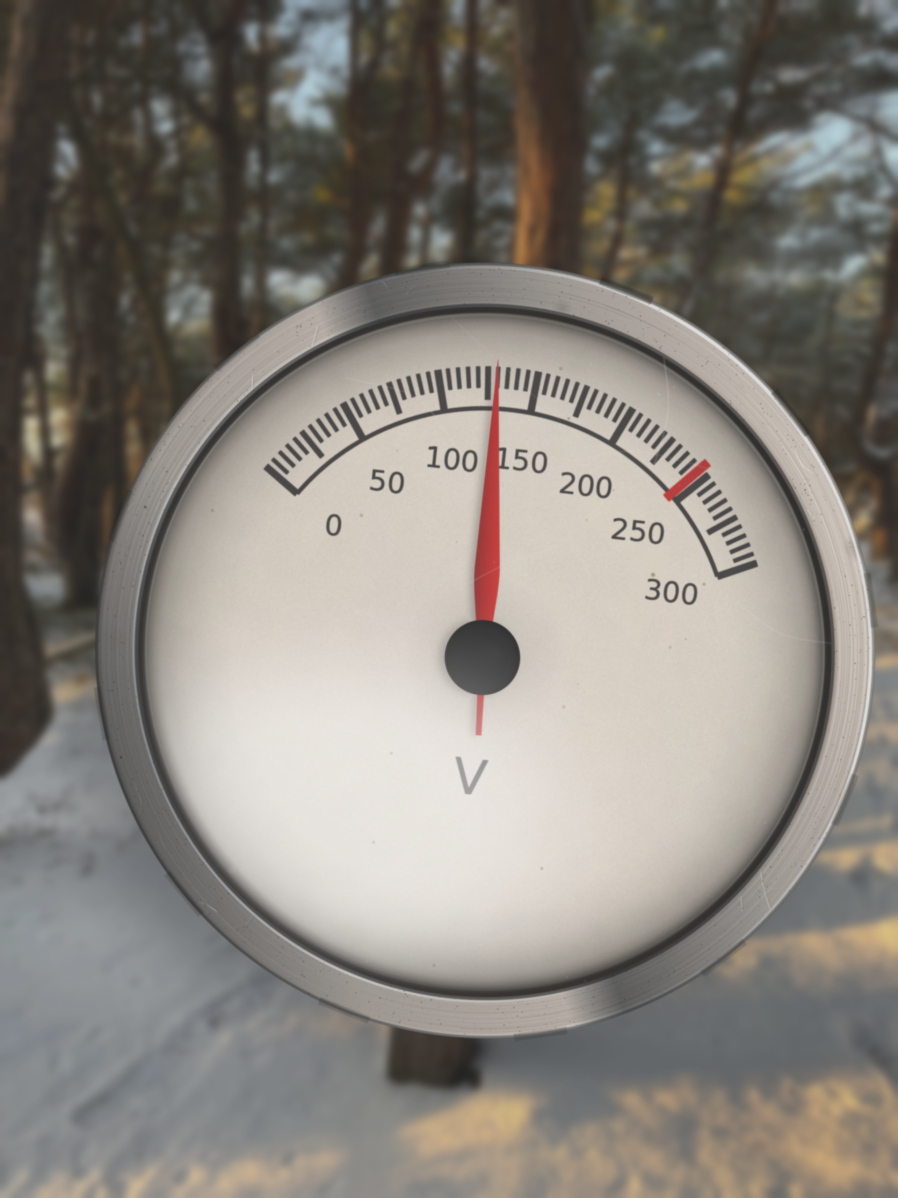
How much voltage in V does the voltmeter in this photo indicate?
130 V
